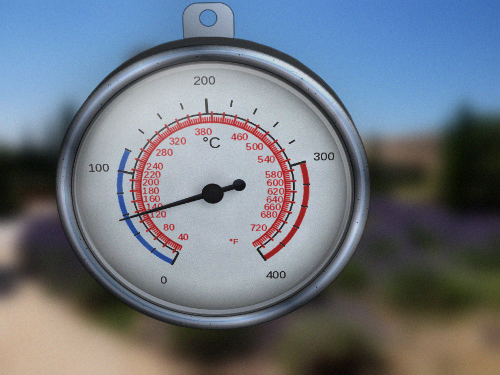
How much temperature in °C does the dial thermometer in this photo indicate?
60 °C
